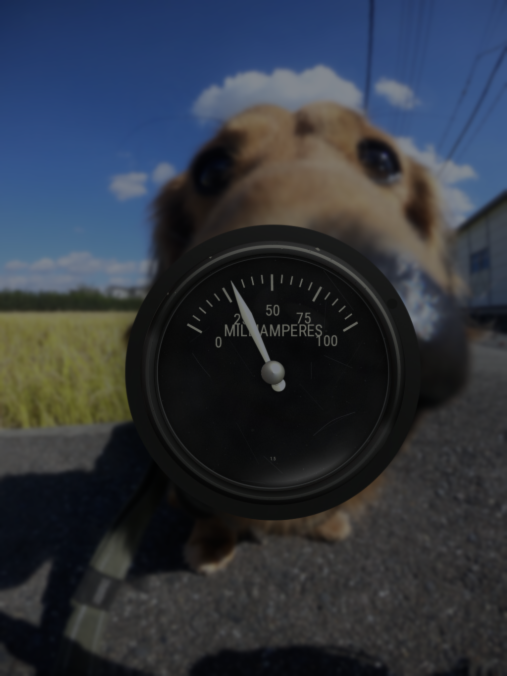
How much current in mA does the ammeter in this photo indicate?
30 mA
